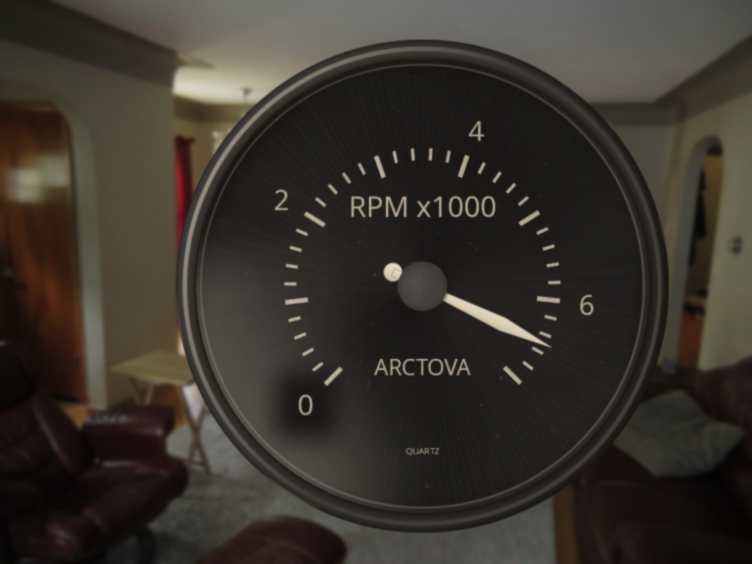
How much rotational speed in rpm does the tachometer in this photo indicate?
6500 rpm
